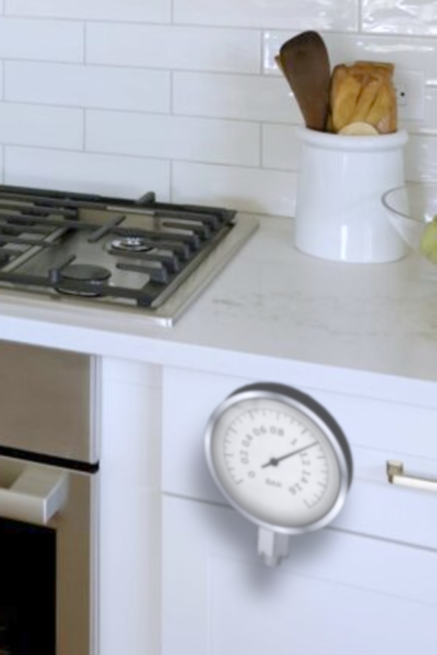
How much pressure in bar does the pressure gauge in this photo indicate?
1.1 bar
